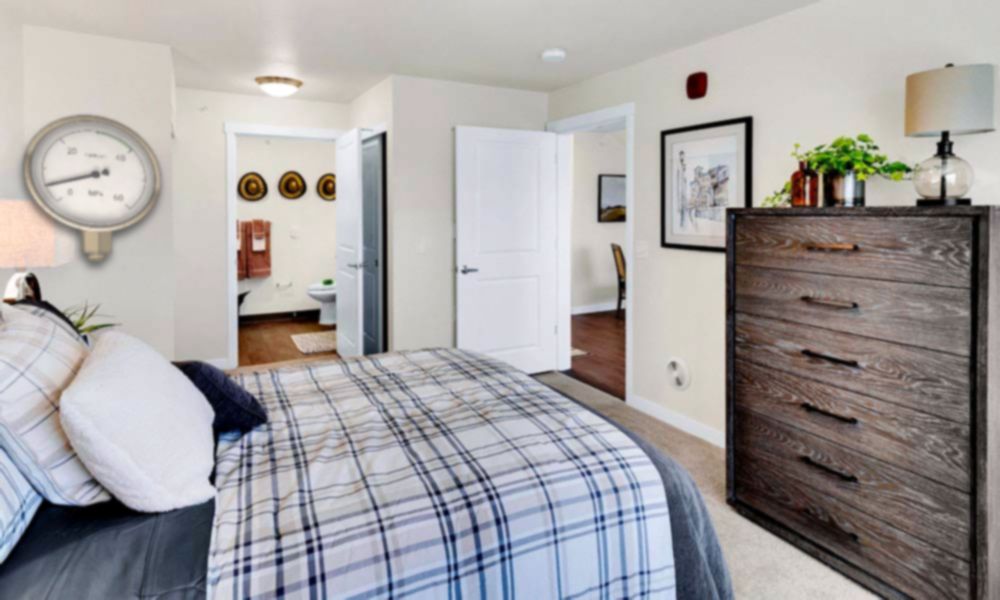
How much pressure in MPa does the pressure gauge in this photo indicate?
5 MPa
